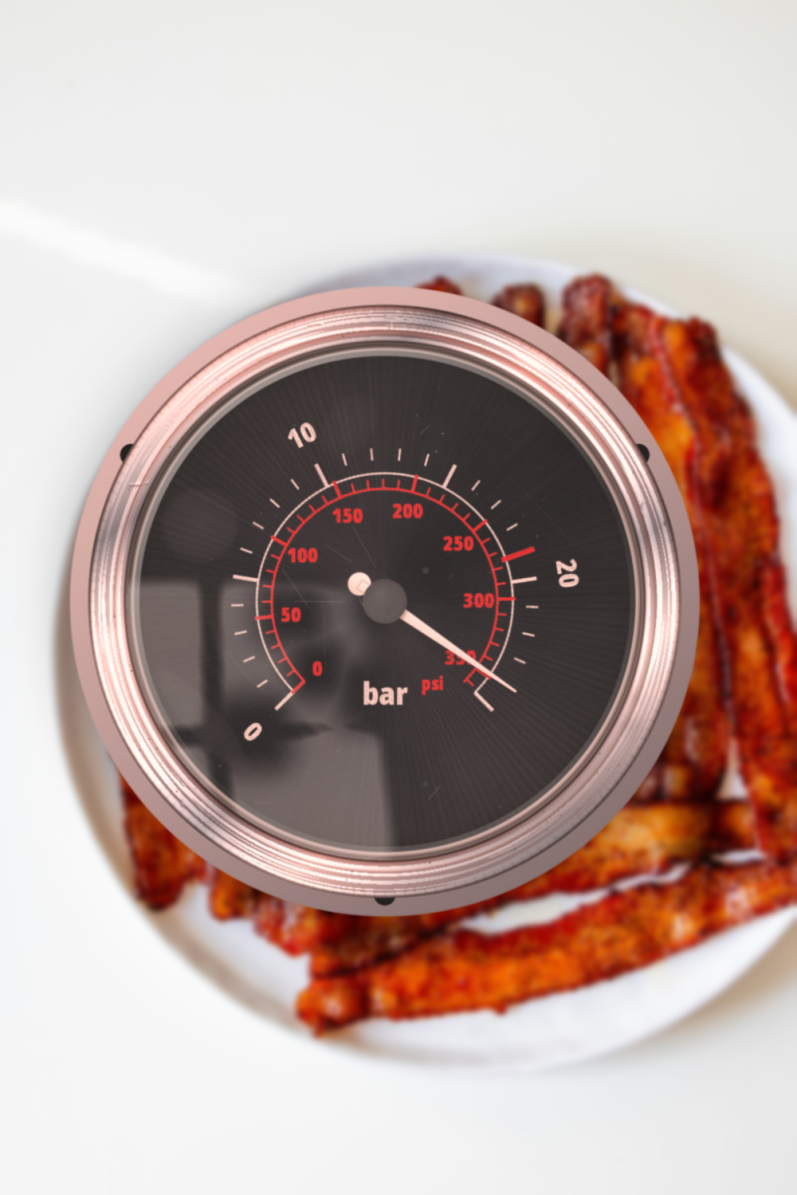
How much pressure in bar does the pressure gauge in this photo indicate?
24 bar
